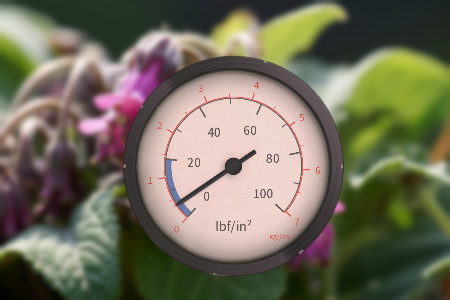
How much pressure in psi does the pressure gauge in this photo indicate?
5 psi
